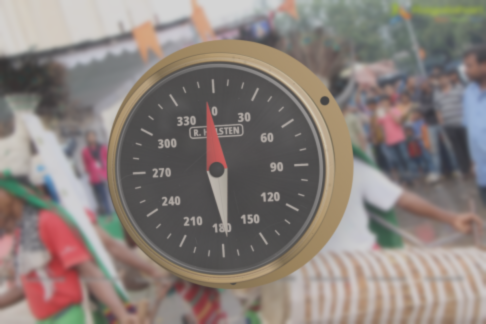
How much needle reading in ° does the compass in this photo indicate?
355 °
